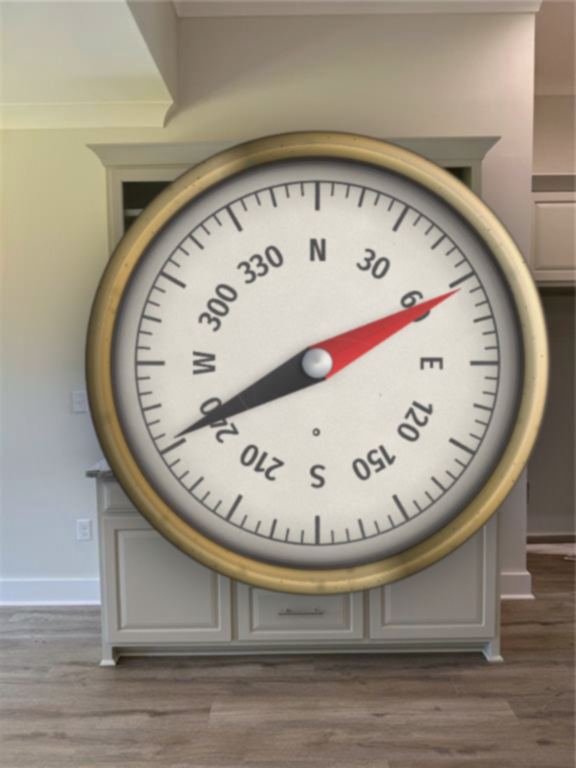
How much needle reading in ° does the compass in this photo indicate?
62.5 °
